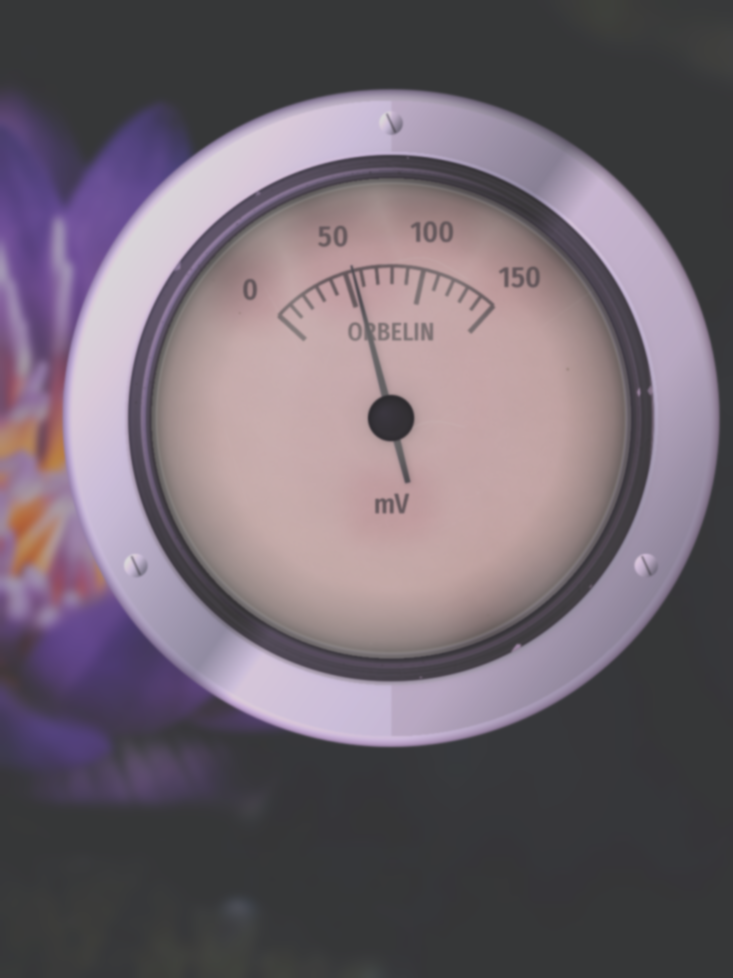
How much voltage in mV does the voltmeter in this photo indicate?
55 mV
